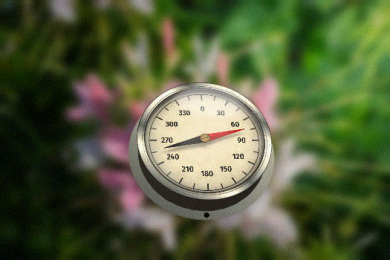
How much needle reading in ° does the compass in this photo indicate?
75 °
